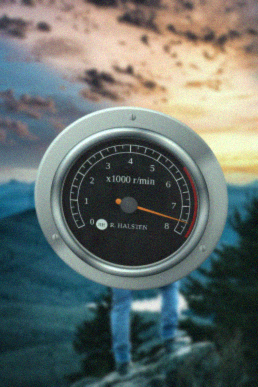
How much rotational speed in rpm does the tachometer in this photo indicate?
7500 rpm
